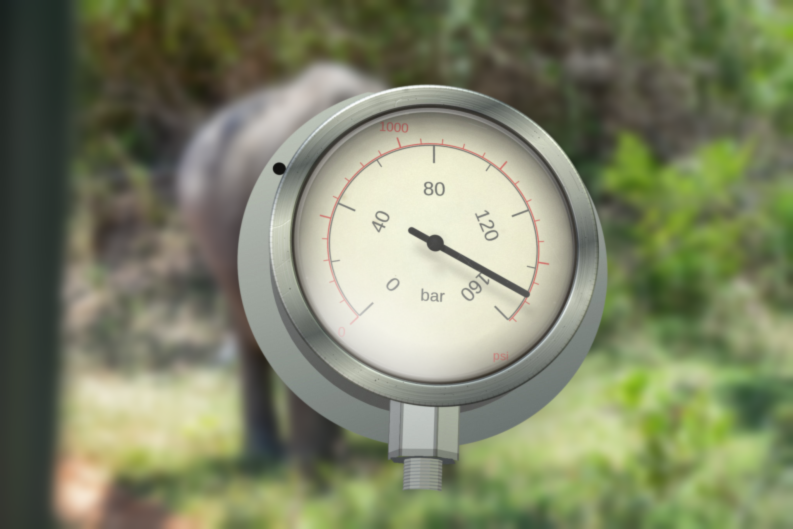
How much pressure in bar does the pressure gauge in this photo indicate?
150 bar
